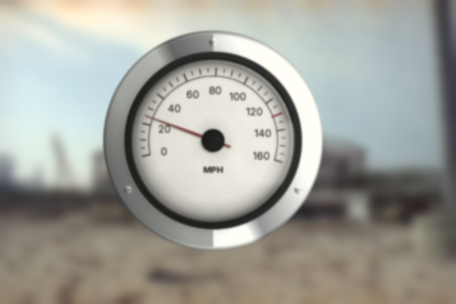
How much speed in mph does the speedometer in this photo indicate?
25 mph
